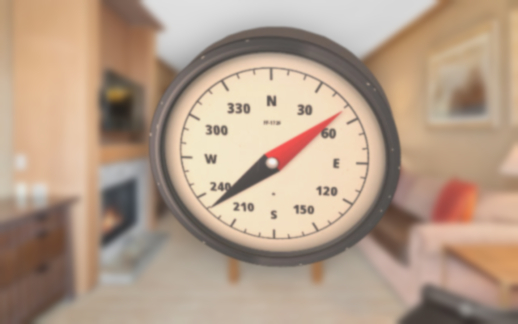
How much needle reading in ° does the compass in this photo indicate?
50 °
